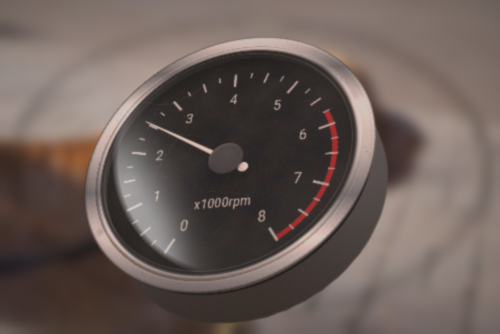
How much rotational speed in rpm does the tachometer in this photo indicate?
2500 rpm
